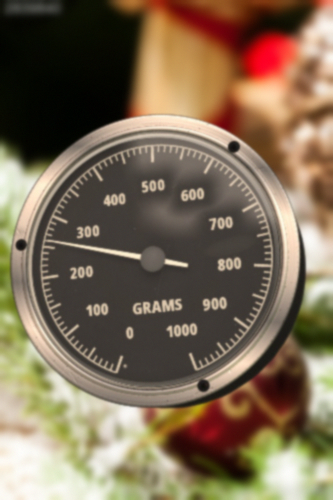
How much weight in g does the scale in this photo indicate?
260 g
